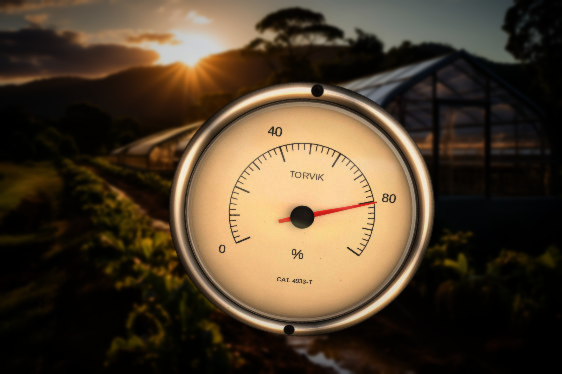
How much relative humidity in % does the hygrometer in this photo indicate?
80 %
